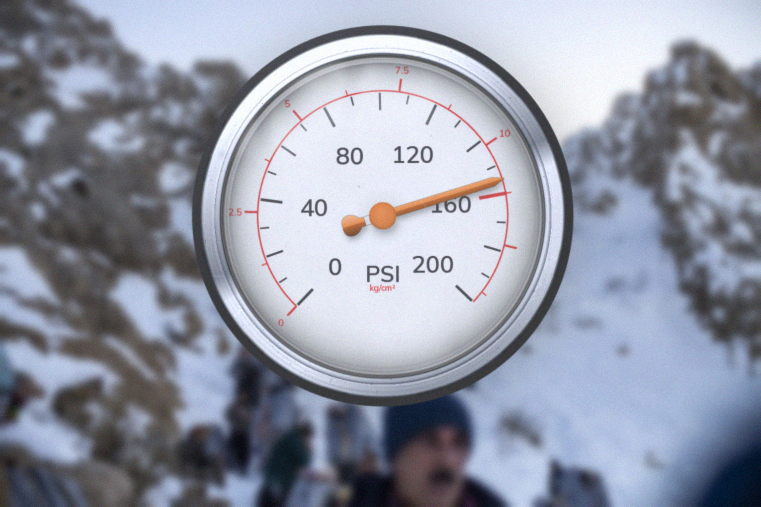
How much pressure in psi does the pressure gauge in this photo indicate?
155 psi
